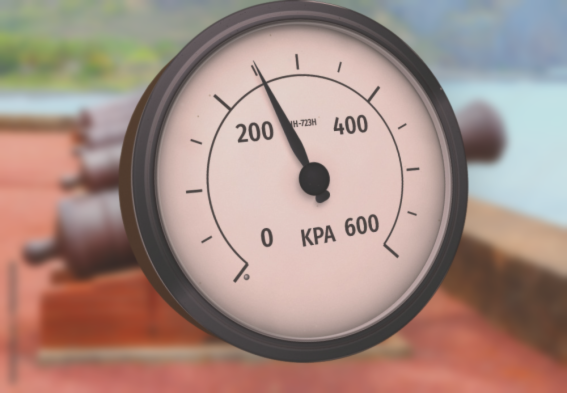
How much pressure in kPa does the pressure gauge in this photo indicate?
250 kPa
